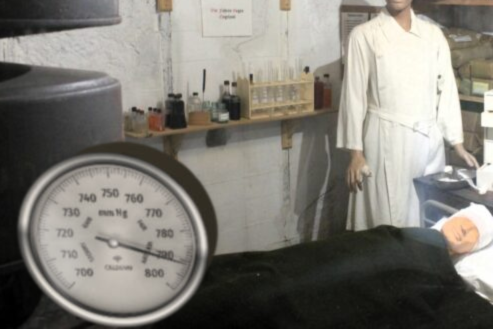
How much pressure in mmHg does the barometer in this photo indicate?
790 mmHg
